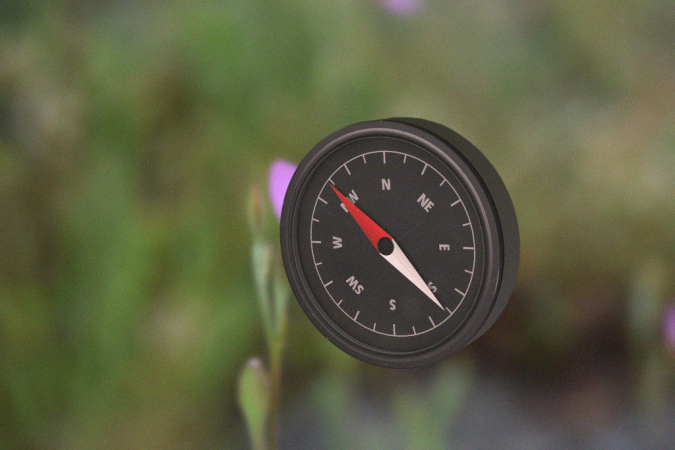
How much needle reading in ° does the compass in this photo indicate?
315 °
